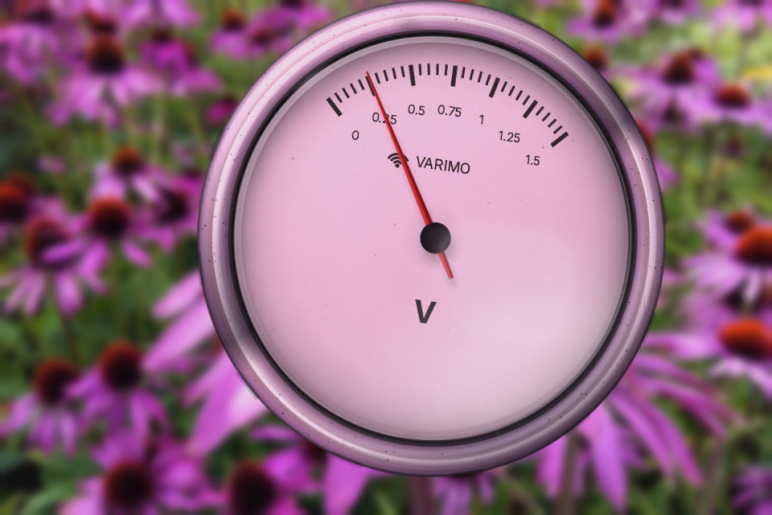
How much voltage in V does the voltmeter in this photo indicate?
0.25 V
